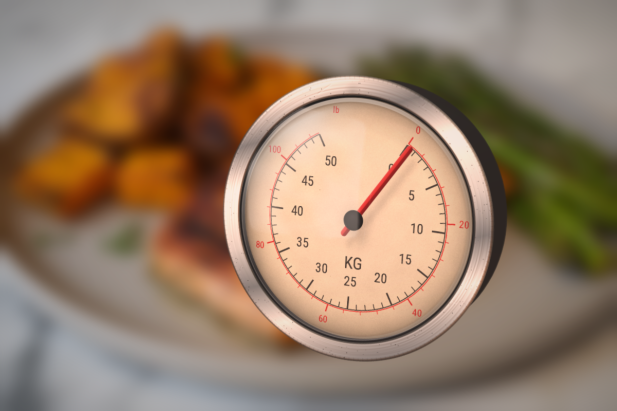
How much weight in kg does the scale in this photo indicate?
0.5 kg
